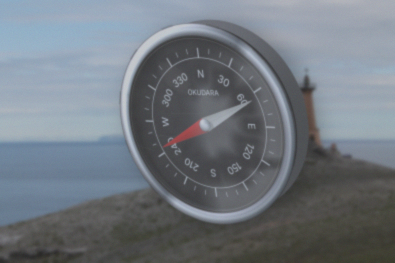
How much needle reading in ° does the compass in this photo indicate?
245 °
